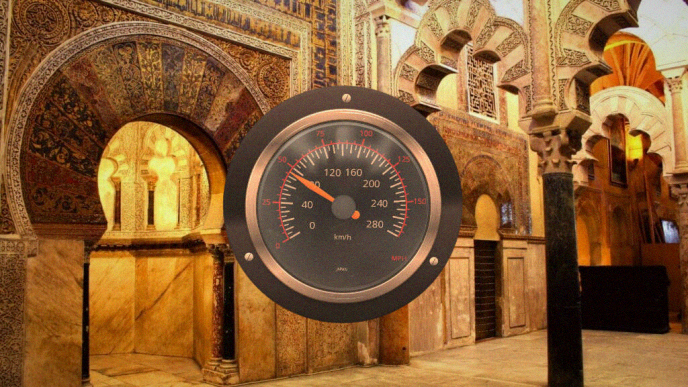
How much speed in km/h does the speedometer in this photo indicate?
75 km/h
